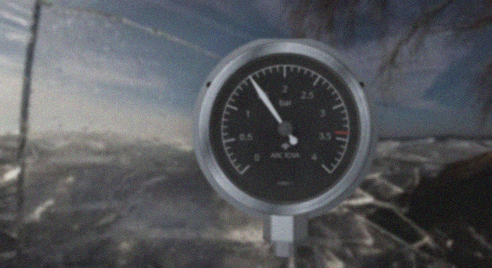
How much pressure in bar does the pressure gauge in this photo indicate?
1.5 bar
